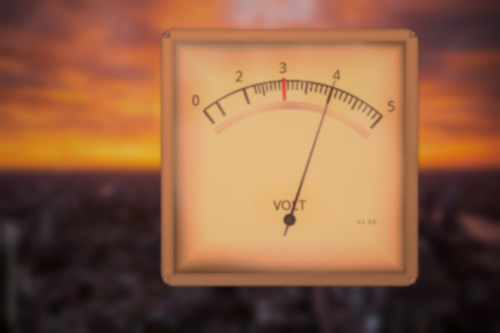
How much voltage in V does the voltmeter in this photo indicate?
4 V
